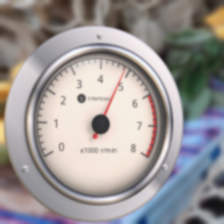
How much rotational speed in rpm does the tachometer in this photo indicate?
4800 rpm
